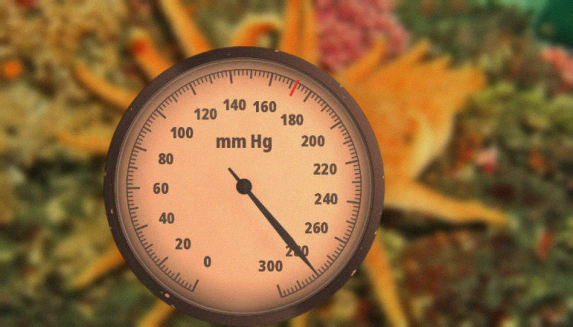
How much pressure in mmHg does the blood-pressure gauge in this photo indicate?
280 mmHg
